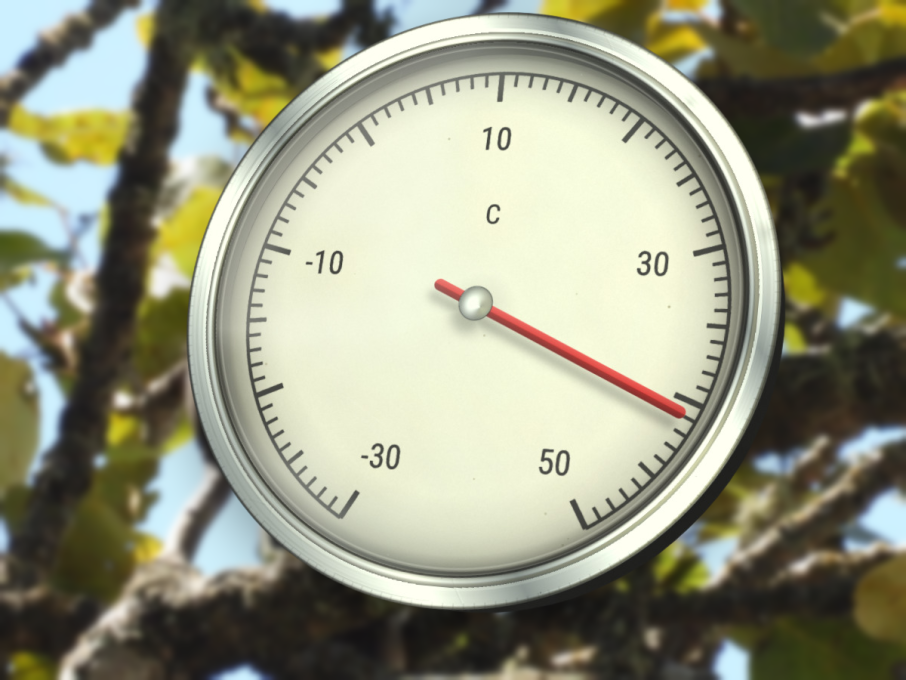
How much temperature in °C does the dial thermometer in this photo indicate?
41 °C
